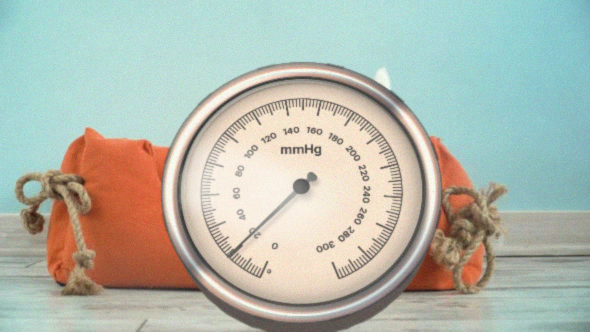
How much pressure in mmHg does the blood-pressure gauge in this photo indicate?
20 mmHg
